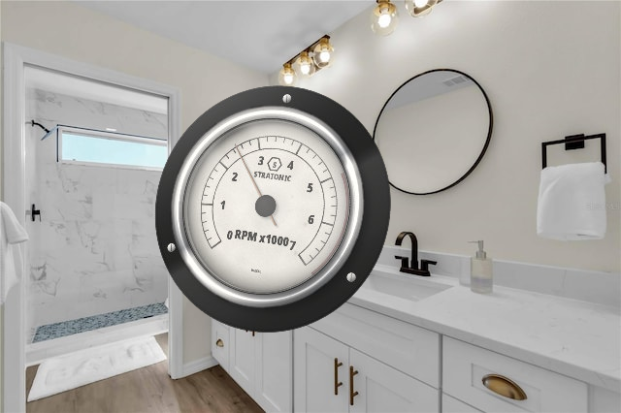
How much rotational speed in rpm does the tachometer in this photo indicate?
2500 rpm
